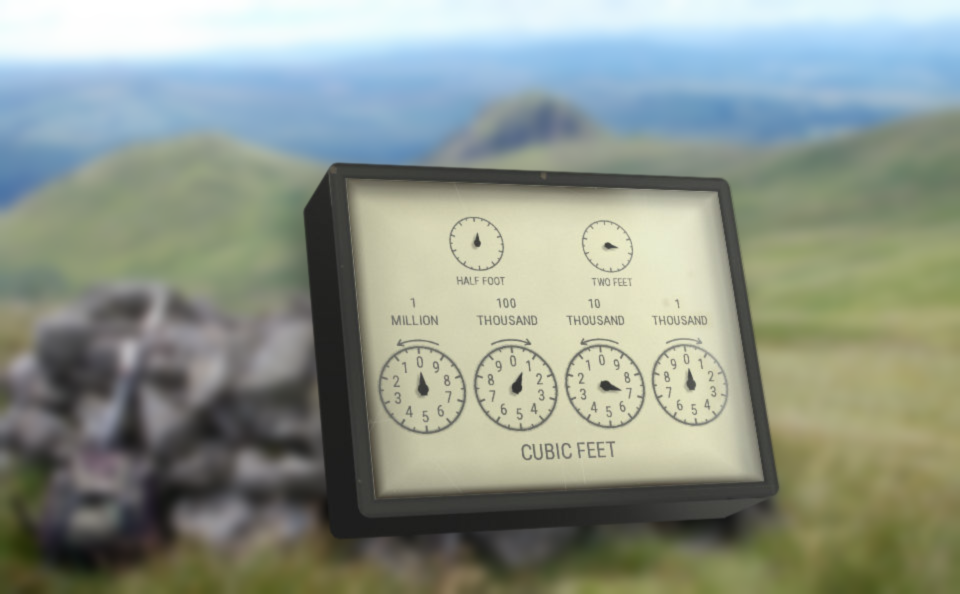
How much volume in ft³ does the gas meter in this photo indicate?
7000 ft³
